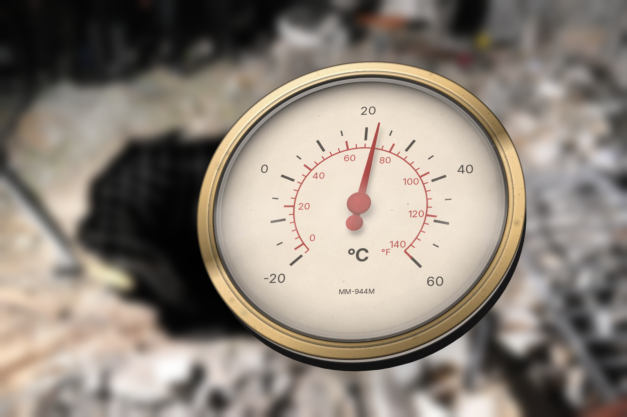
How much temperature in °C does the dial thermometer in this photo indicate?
22.5 °C
